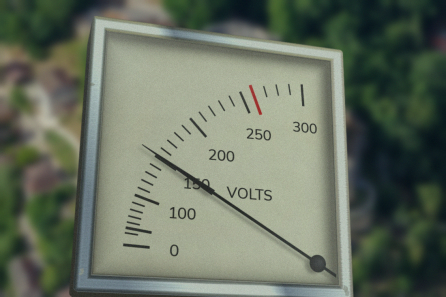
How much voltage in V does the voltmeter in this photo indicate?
150 V
